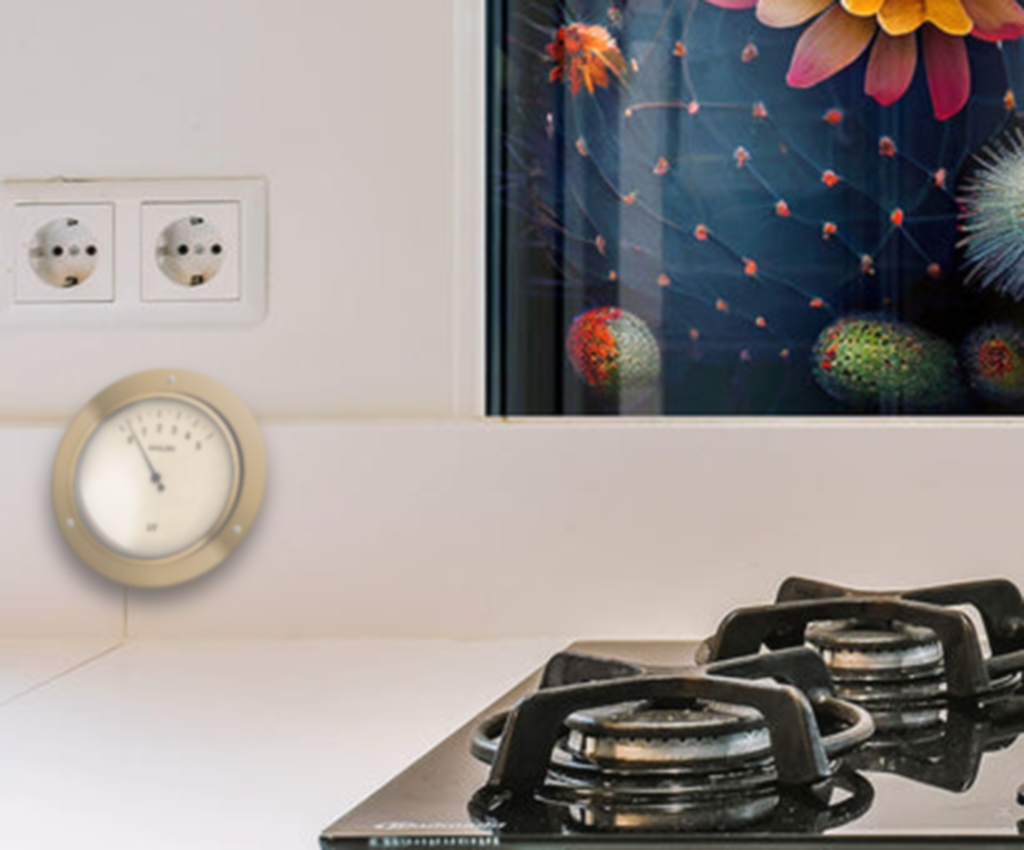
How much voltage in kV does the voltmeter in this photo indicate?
0.5 kV
